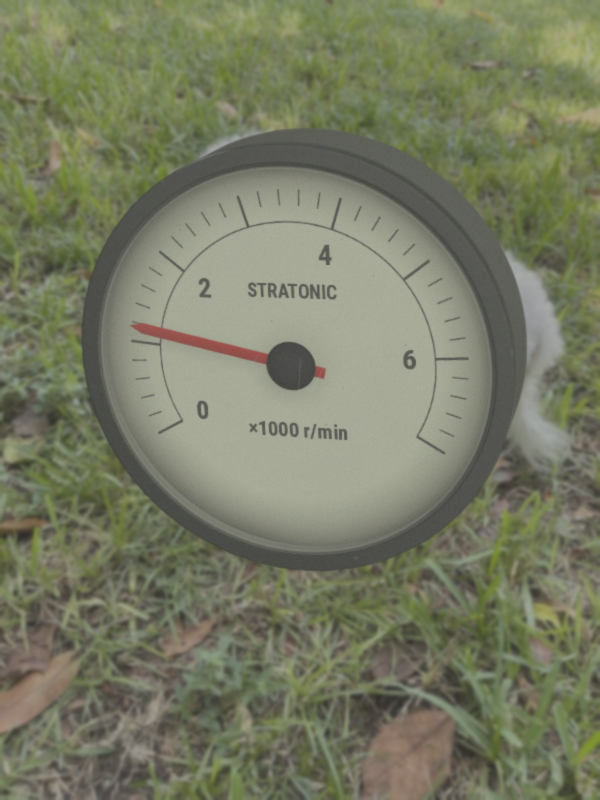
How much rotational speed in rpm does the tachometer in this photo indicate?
1200 rpm
